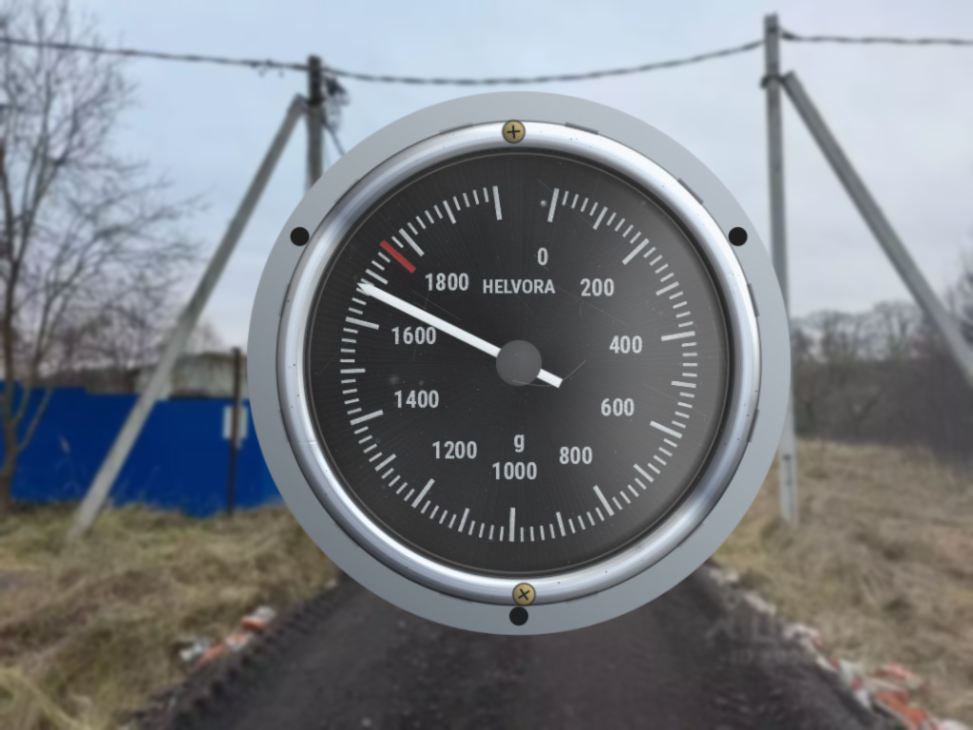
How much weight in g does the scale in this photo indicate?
1670 g
